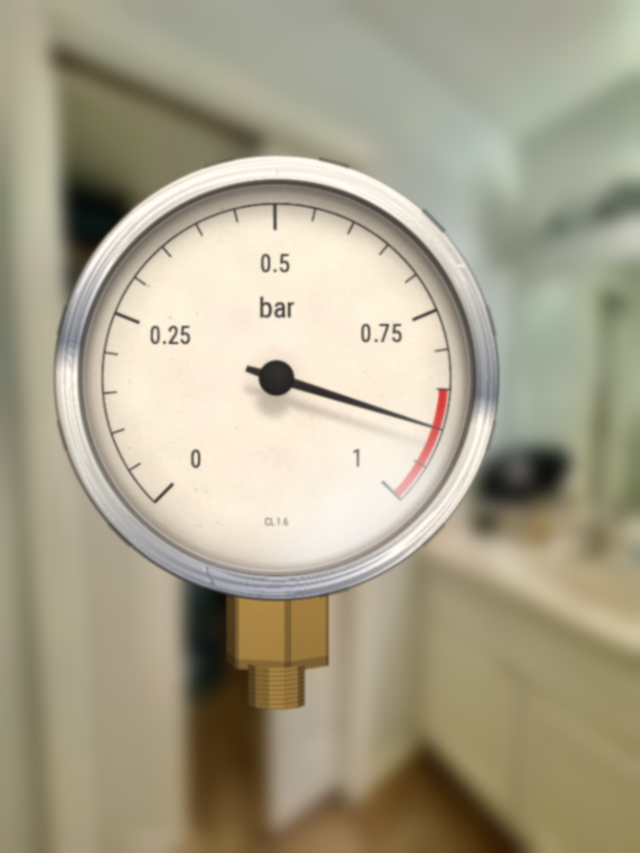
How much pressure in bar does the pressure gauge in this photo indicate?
0.9 bar
